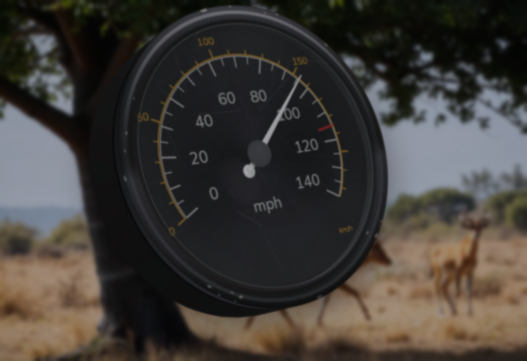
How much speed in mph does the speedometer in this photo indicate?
95 mph
